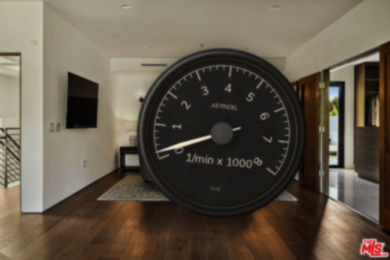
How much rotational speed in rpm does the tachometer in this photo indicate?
200 rpm
